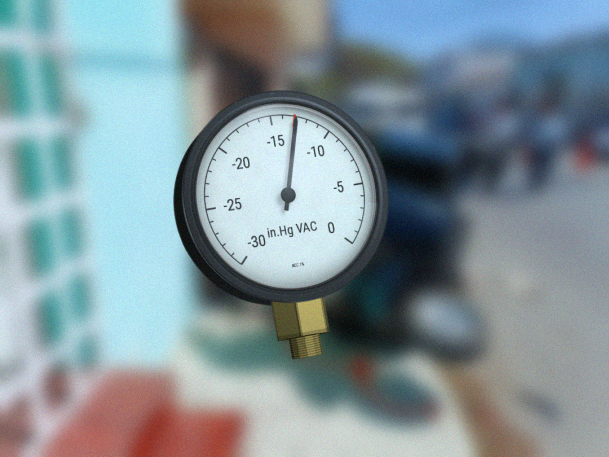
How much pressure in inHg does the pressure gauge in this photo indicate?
-13 inHg
